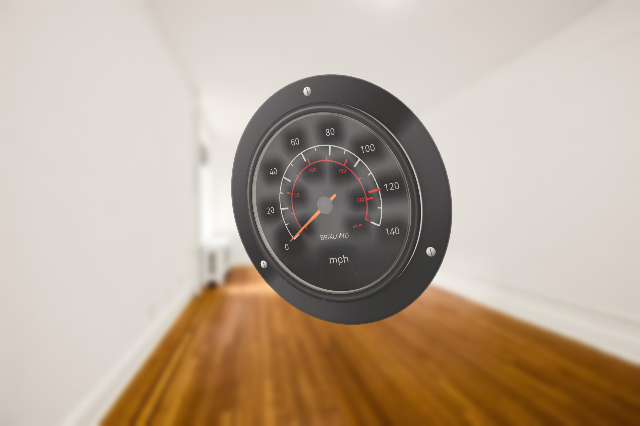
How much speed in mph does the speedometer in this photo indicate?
0 mph
